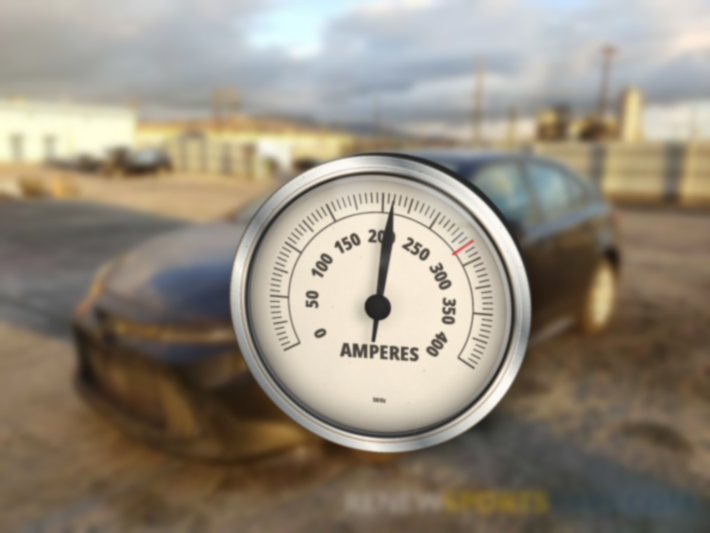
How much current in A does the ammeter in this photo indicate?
210 A
